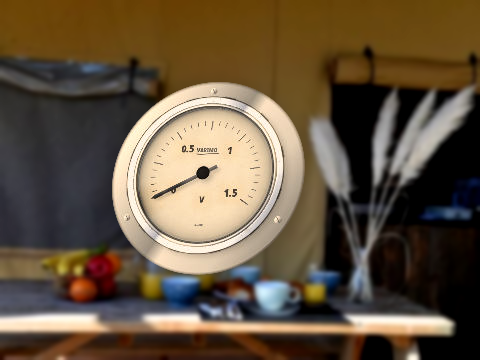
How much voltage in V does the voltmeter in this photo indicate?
0 V
